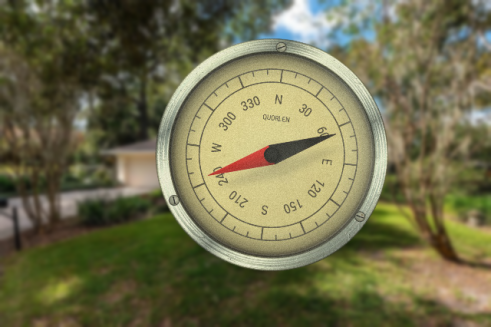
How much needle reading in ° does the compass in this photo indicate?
245 °
